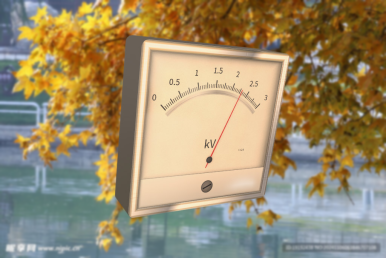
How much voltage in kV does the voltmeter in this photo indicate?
2.25 kV
